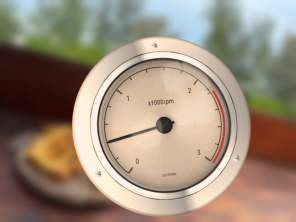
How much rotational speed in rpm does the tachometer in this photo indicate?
400 rpm
